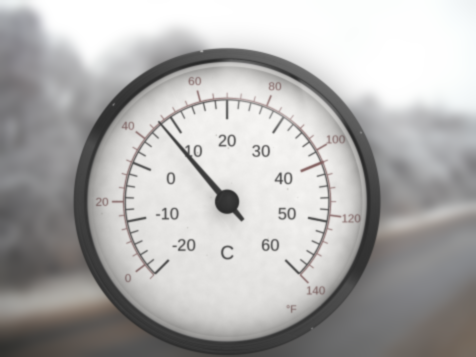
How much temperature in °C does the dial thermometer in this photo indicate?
8 °C
